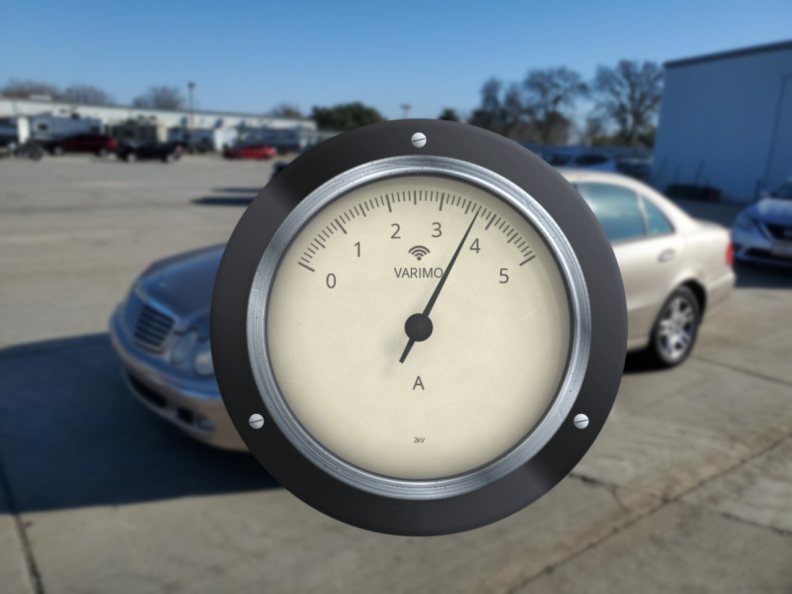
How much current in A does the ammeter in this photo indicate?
3.7 A
